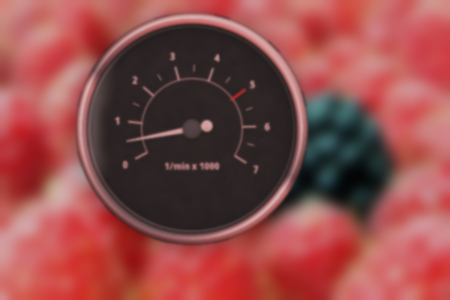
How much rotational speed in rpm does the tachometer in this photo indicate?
500 rpm
